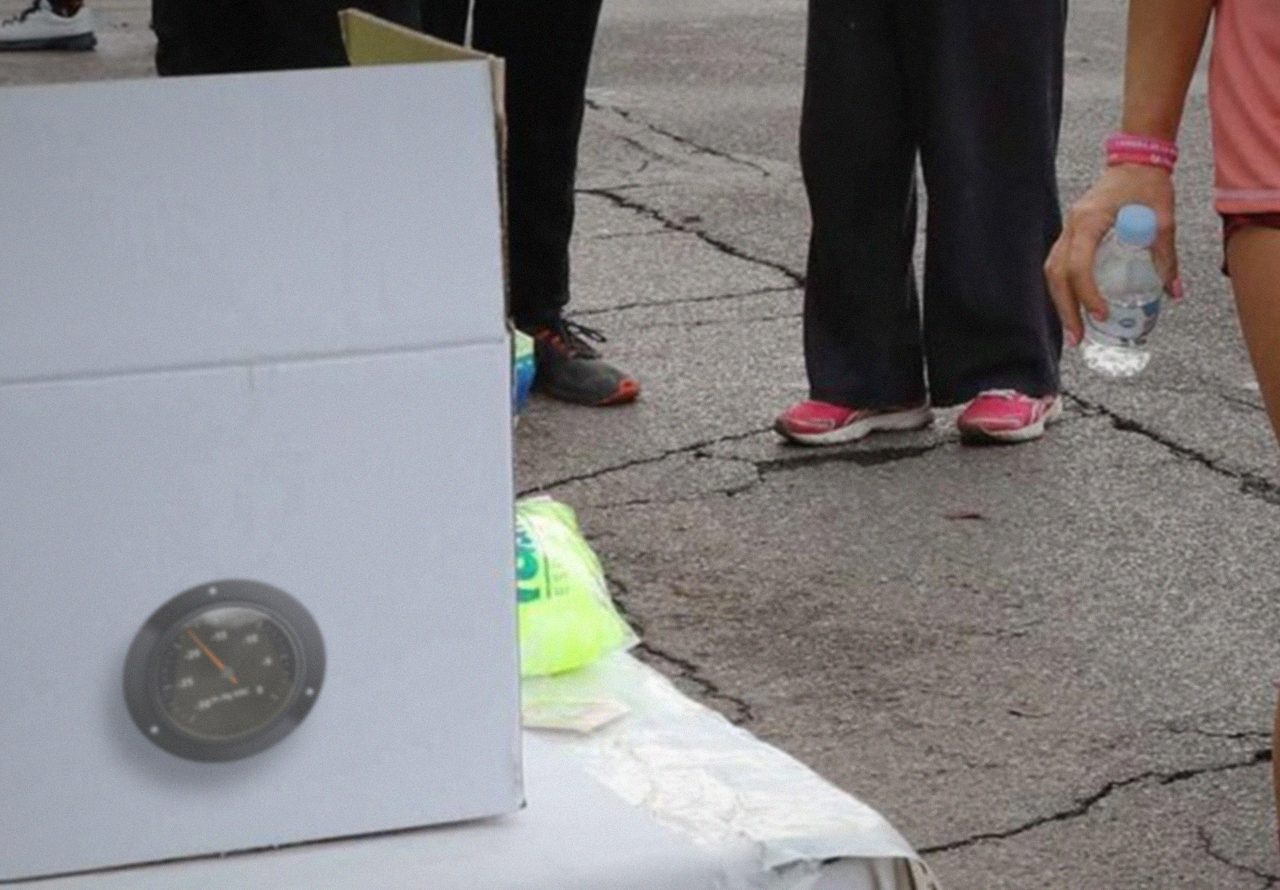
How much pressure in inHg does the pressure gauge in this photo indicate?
-18 inHg
